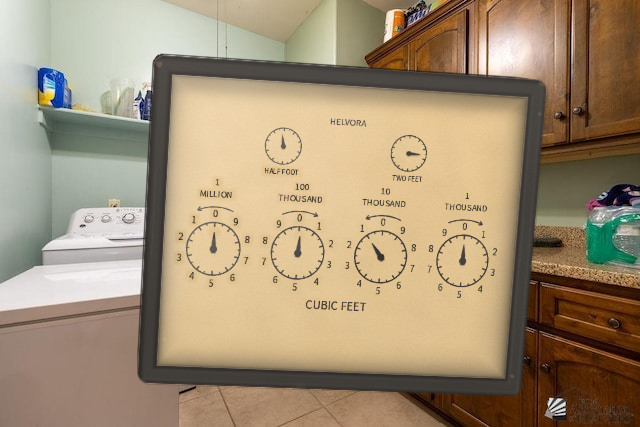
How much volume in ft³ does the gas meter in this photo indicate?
1000 ft³
